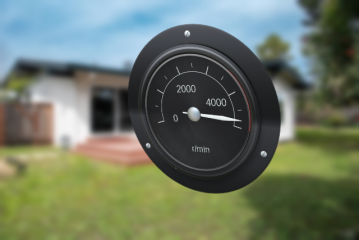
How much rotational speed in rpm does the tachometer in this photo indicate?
4750 rpm
